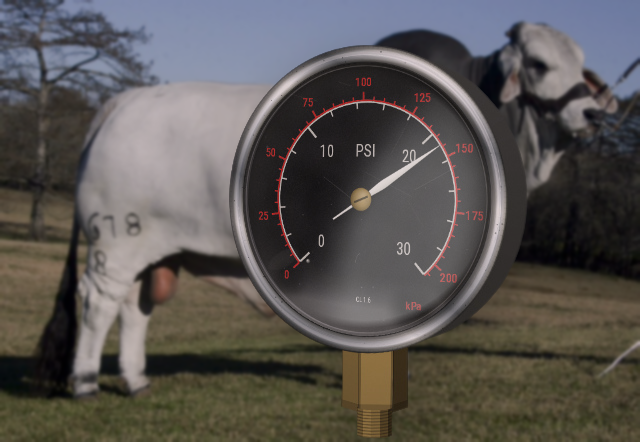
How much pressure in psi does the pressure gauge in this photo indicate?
21 psi
